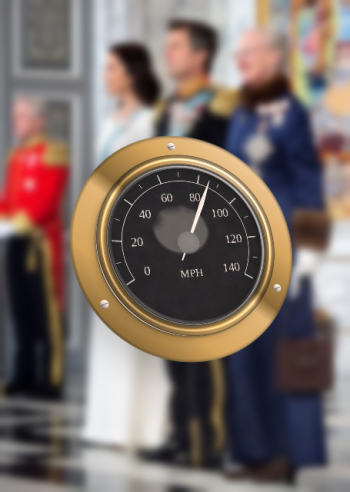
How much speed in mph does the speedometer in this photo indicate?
85 mph
